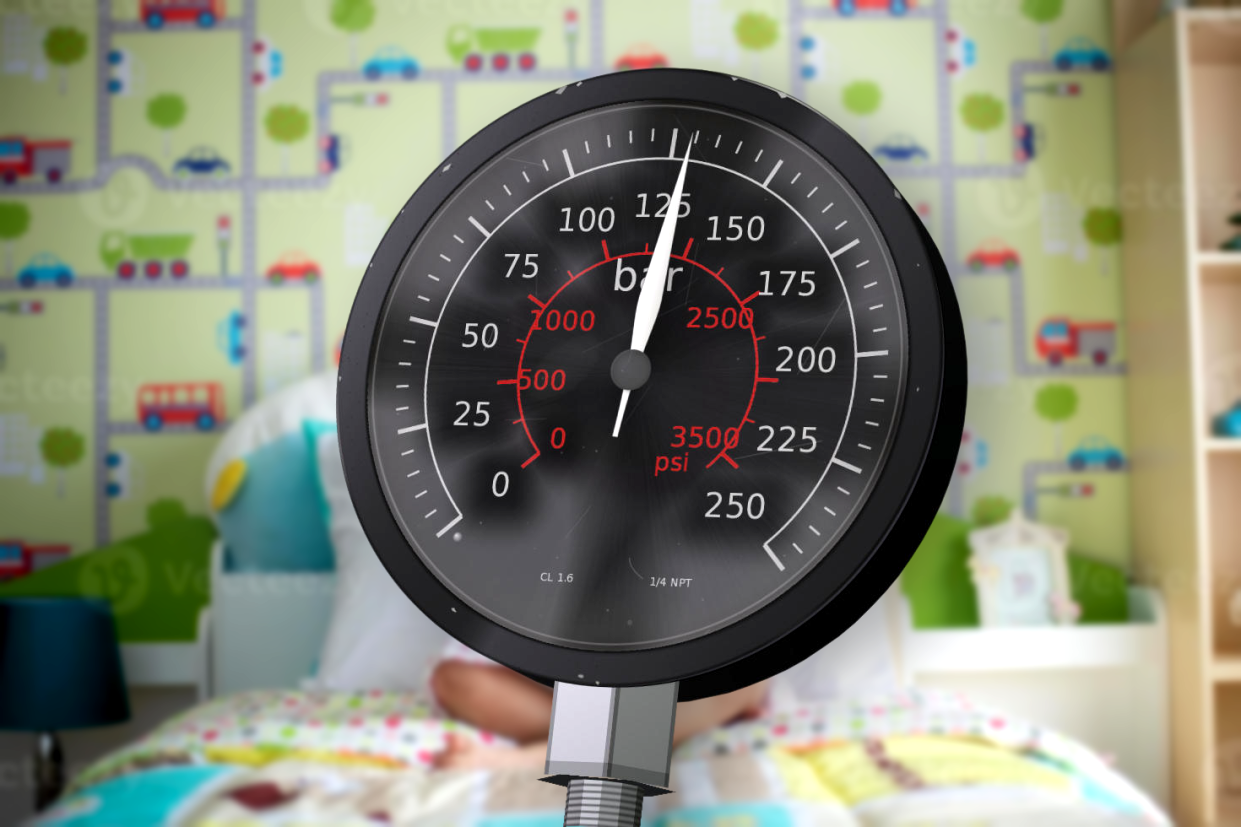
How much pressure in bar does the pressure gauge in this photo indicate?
130 bar
